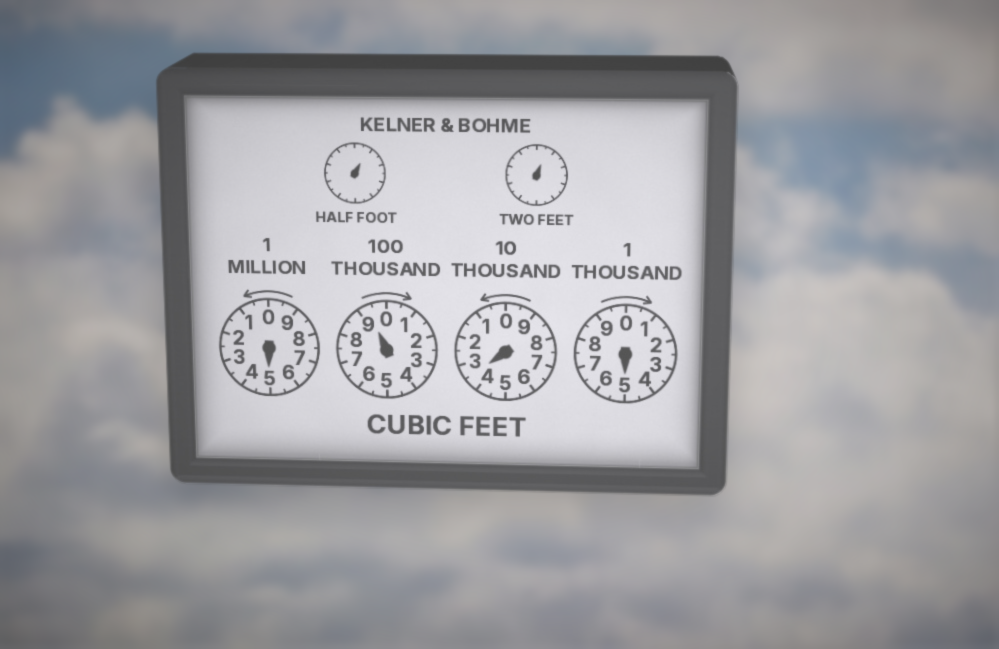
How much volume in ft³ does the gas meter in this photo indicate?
493500 ft³
